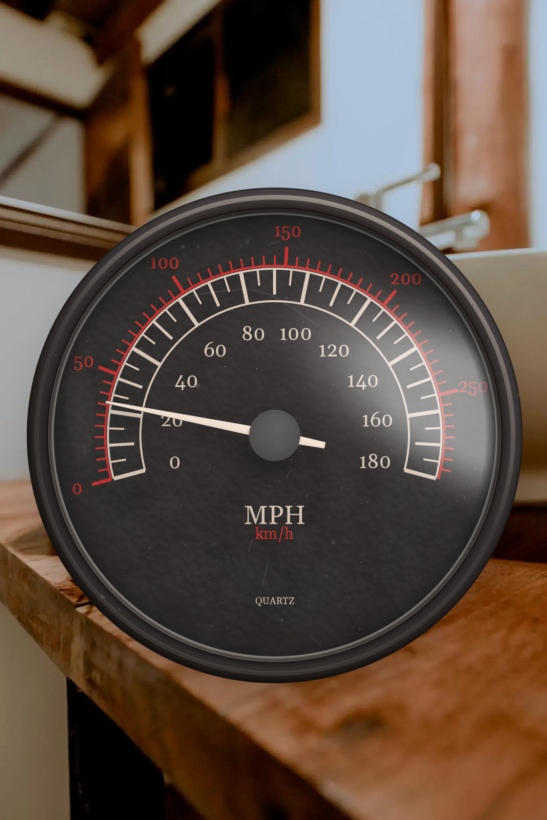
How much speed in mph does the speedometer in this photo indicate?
22.5 mph
